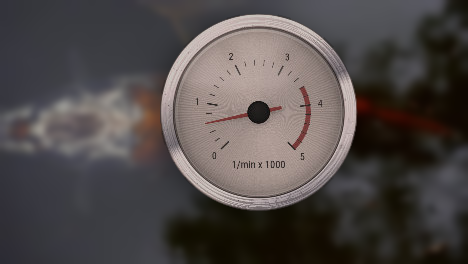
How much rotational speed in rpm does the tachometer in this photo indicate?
600 rpm
